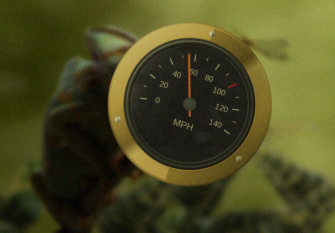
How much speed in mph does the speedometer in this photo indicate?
55 mph
